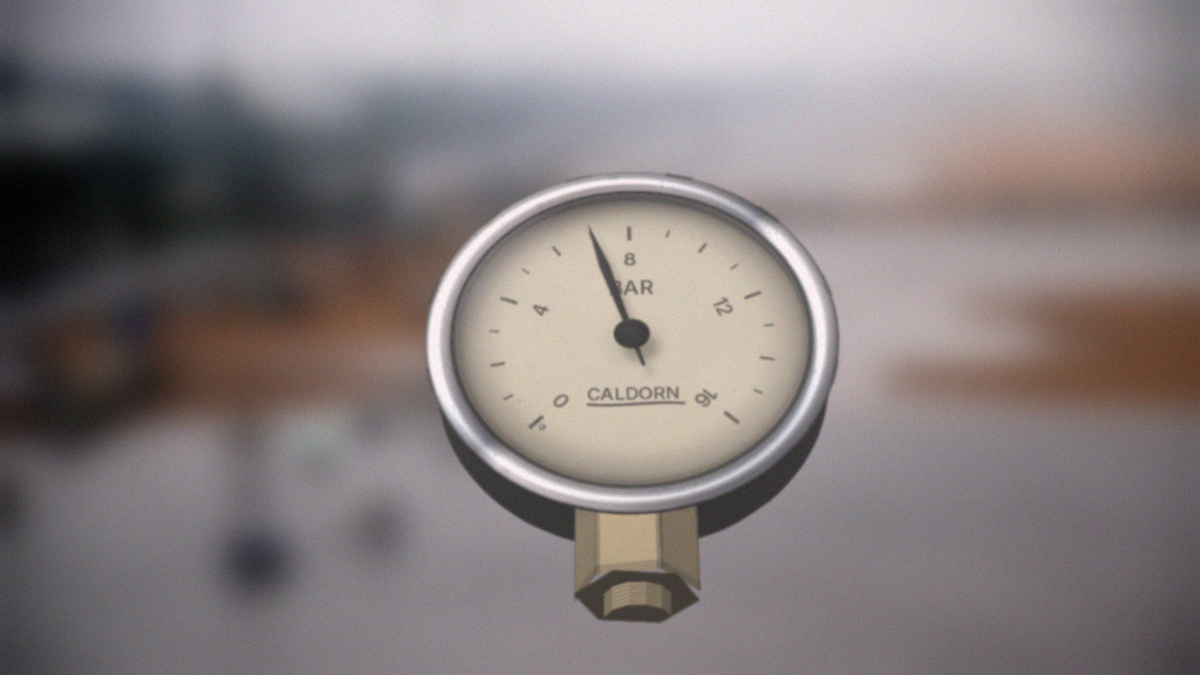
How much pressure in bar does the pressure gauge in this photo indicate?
7 bar
